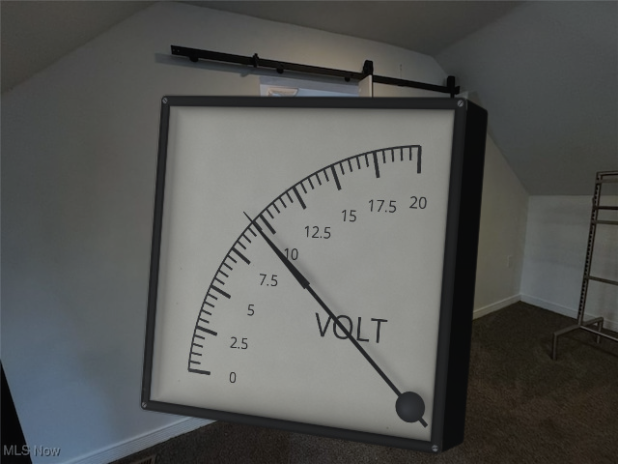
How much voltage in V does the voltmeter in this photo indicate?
9.5 V
